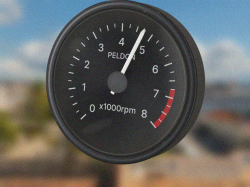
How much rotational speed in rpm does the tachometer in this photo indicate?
4750 rpm
